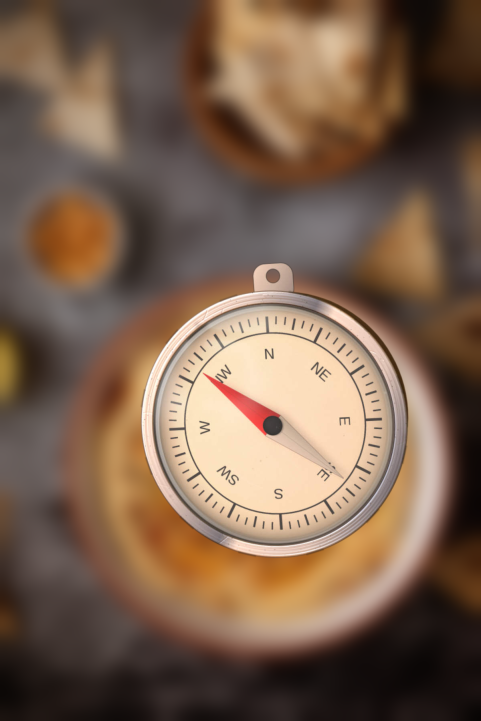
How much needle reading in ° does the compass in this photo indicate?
310 °
